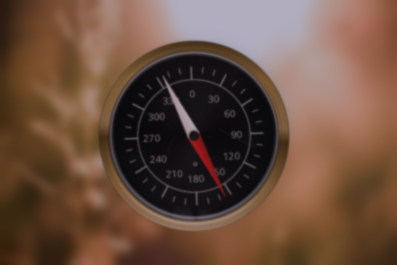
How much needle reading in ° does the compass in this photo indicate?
155 °
